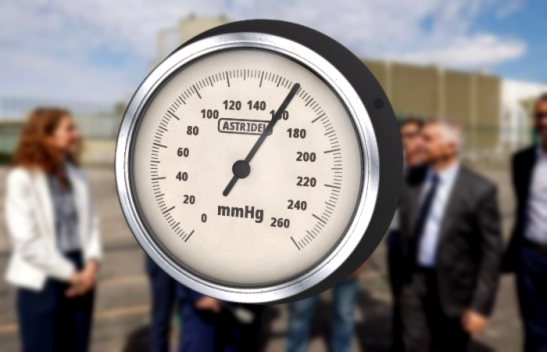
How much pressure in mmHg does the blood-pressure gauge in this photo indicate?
160 mmHg
